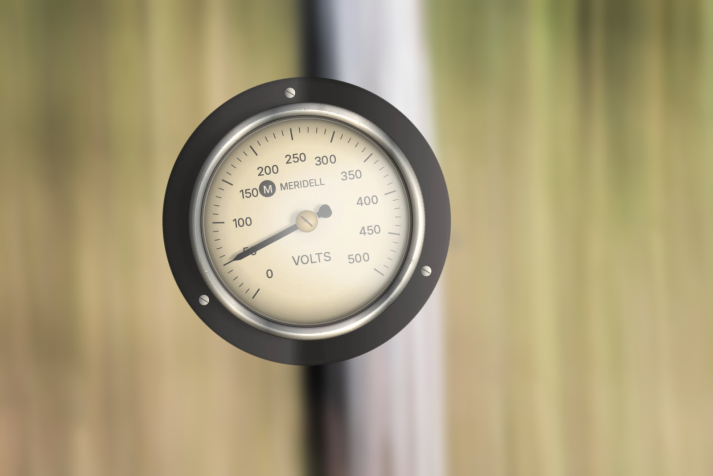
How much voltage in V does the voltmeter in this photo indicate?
50 V
